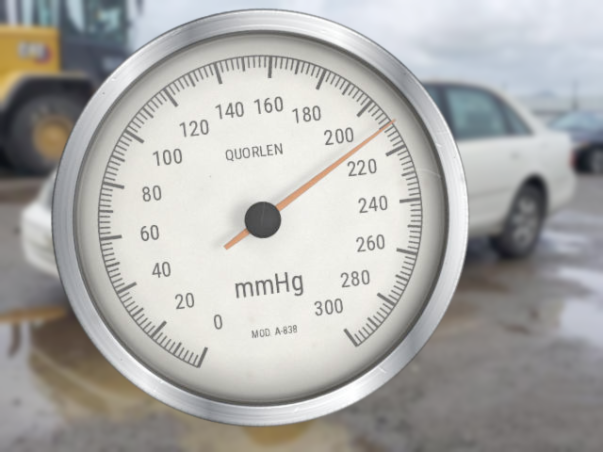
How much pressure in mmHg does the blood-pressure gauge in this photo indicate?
210 mmHg
